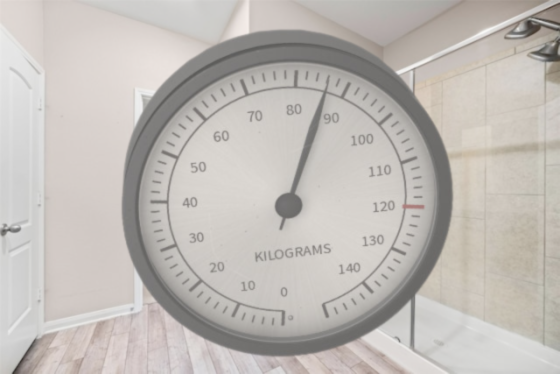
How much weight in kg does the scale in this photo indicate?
86 kg
